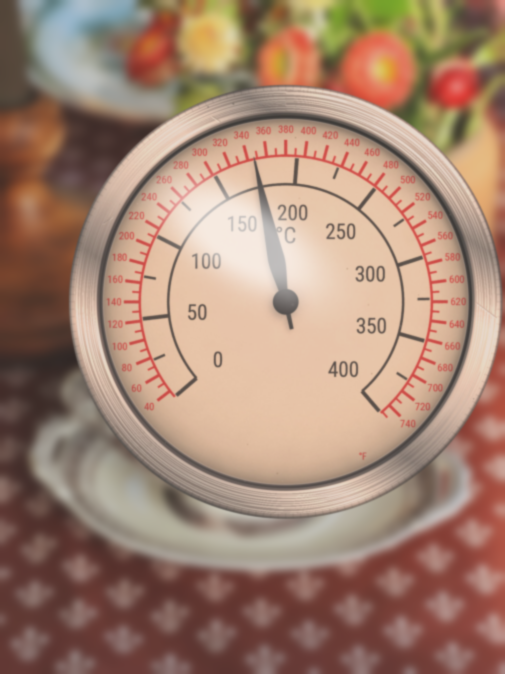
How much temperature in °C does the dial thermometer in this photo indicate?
175 °C
